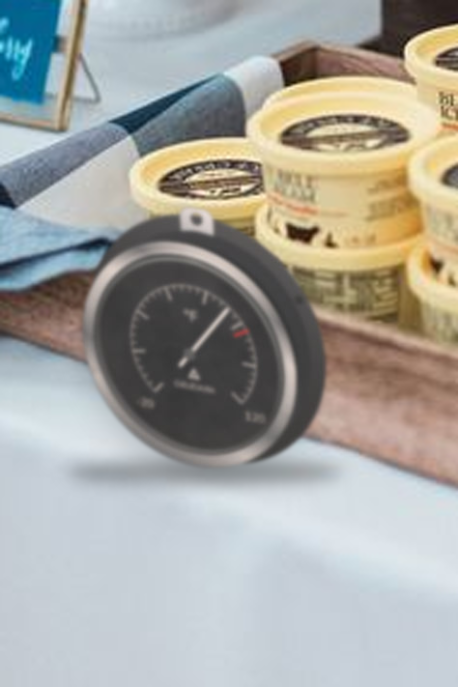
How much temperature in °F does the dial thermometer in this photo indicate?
72 °F
